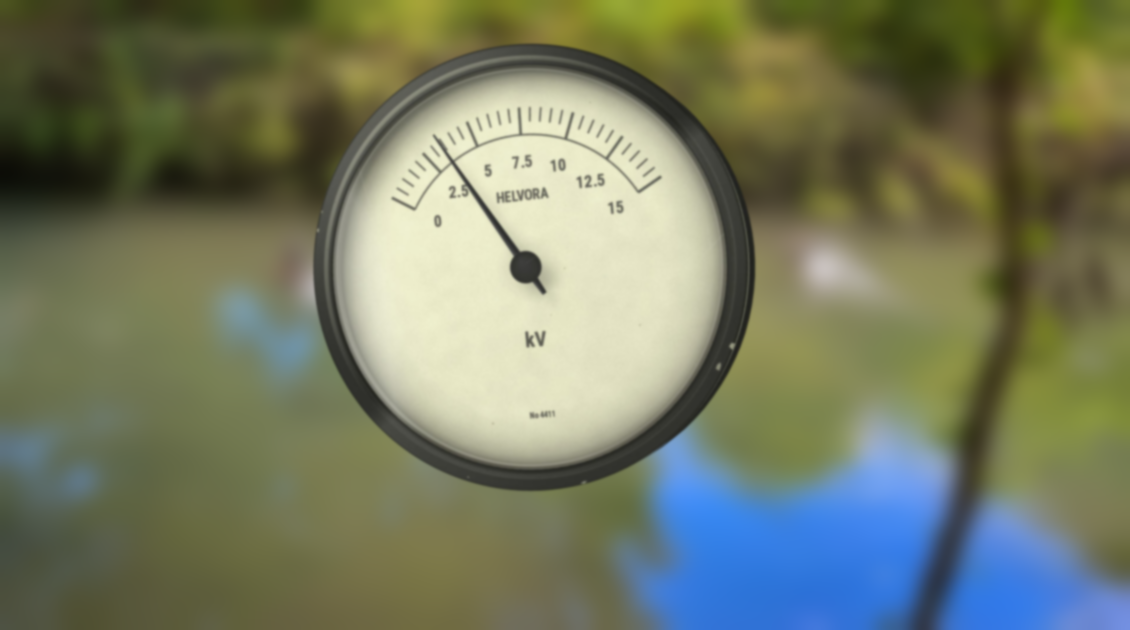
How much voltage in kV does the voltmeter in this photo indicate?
3.5 kV
